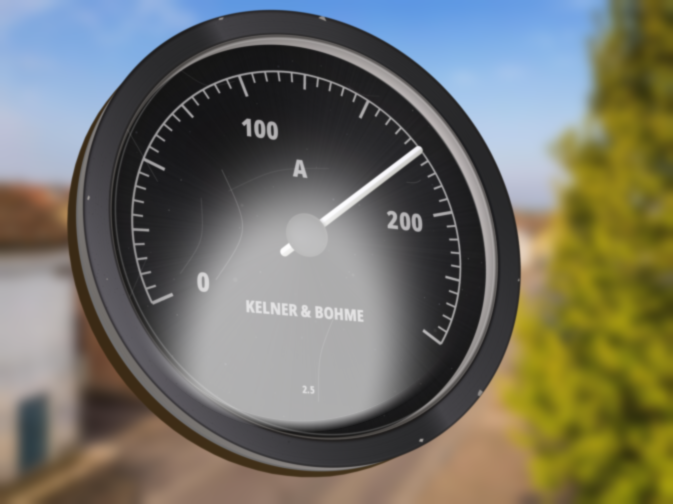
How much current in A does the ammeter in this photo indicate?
175 A
